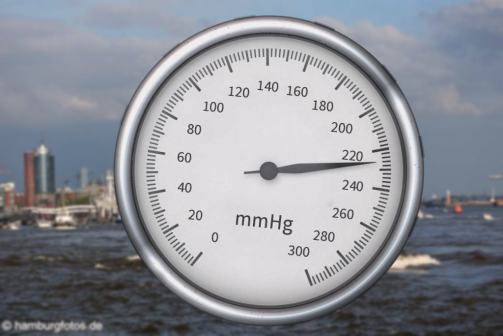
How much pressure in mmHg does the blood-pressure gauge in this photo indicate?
226 mmHg
